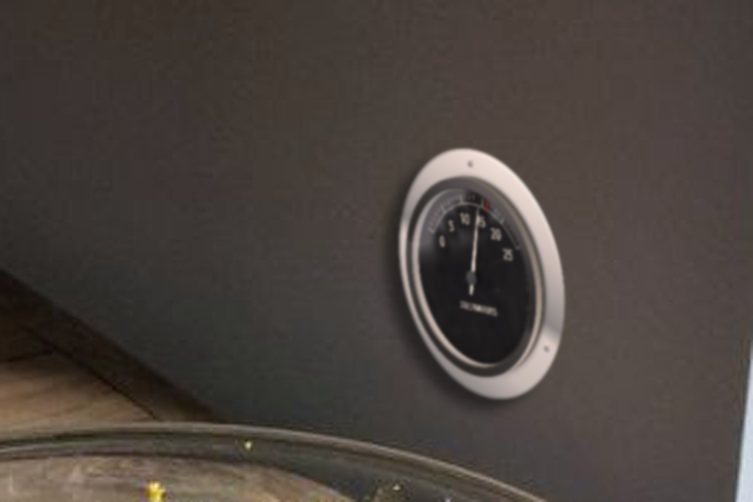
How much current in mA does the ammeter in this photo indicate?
15 mA
